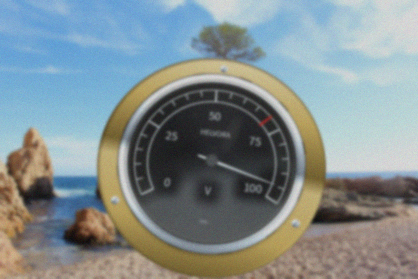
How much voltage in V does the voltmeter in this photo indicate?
95 V
